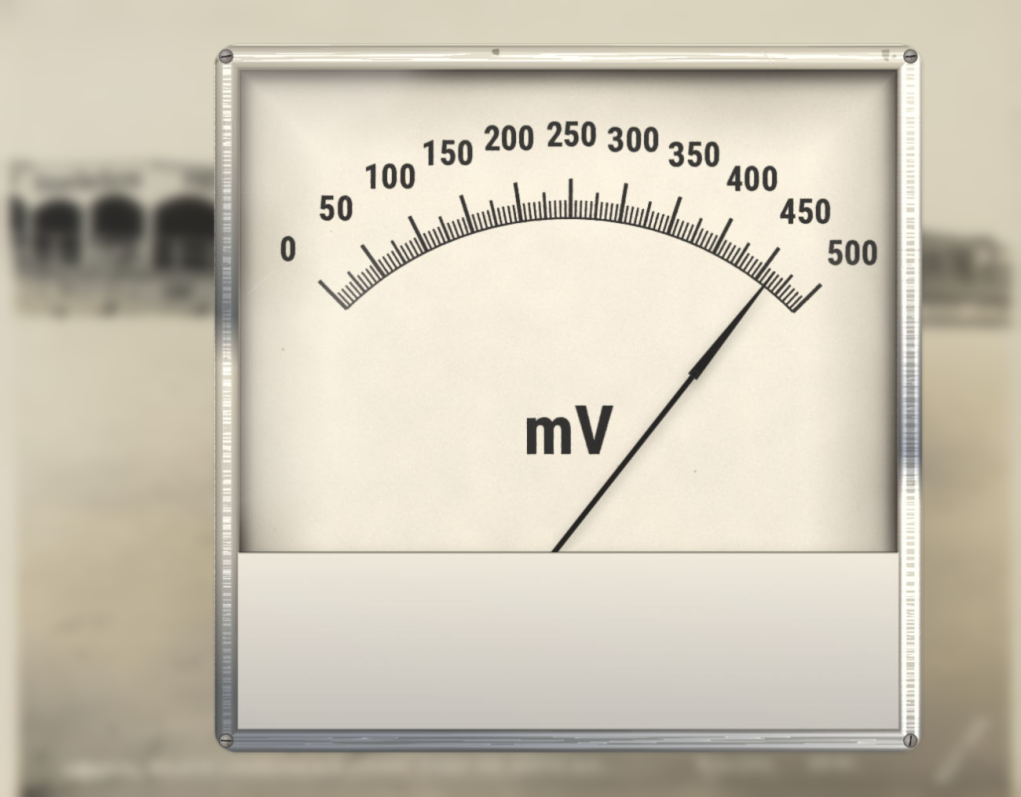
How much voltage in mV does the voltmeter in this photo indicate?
460 mV
